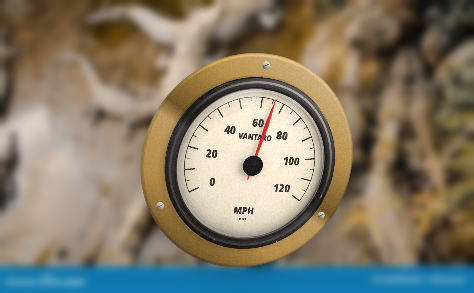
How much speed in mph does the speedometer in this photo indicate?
65 mph
